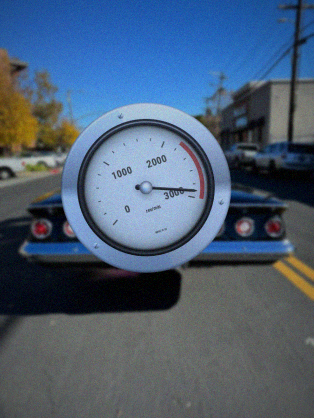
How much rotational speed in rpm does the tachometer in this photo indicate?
2900 rpm
